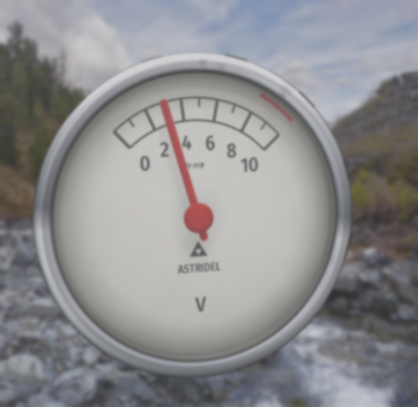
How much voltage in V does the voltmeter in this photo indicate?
3 V
